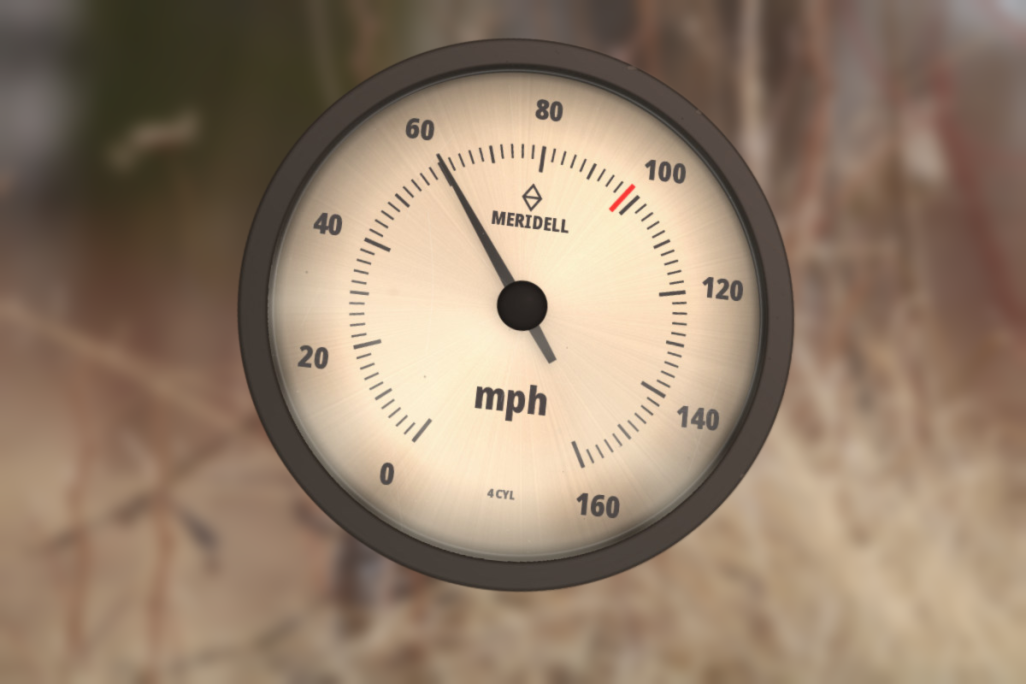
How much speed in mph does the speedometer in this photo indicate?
60 mph
